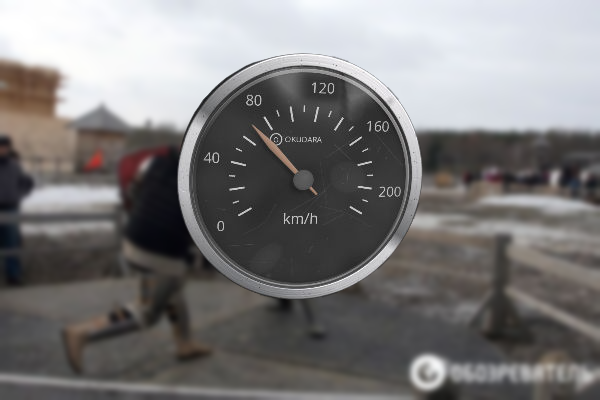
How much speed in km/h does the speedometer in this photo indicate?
70 km/h
